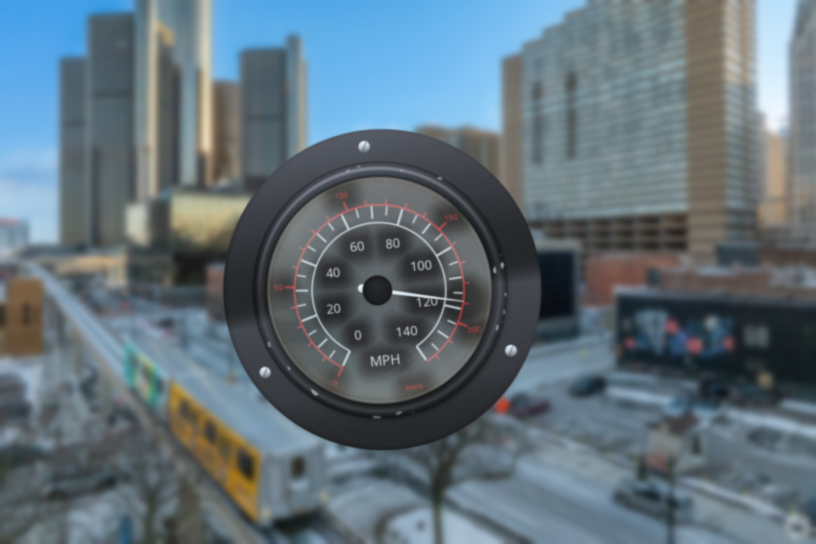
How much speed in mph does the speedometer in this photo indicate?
117.5 mph
